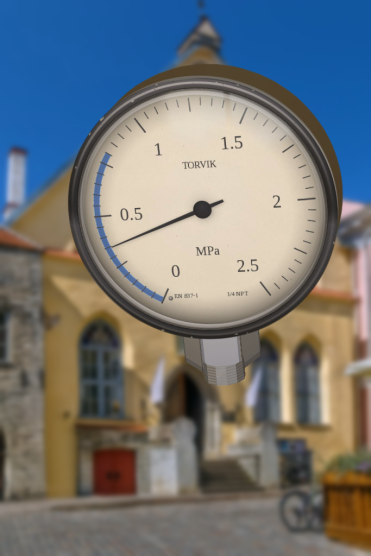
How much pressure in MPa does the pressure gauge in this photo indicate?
0.35 MPa
